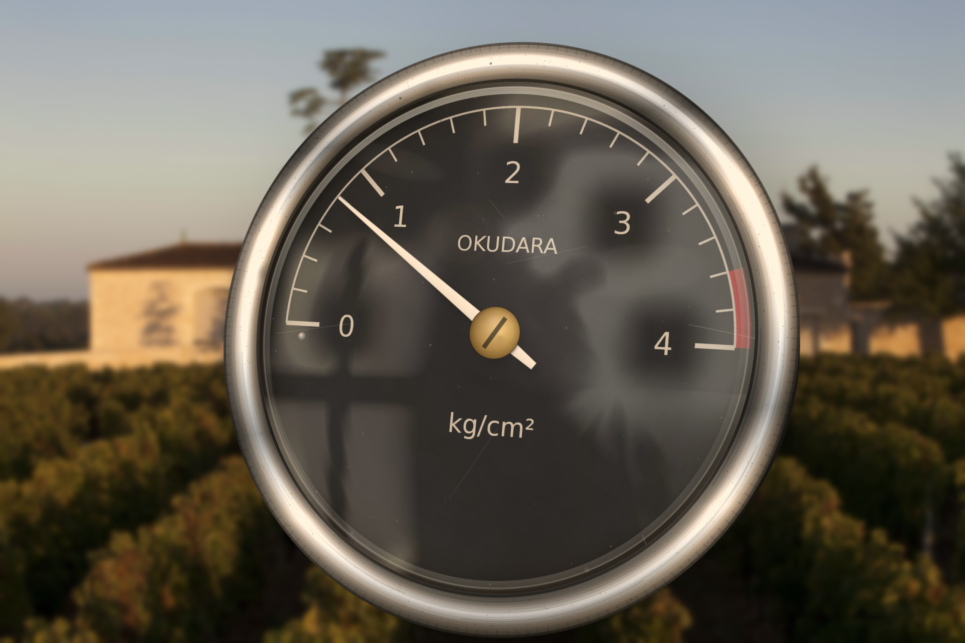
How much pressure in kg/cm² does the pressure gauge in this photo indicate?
0.8 kg/cm²
